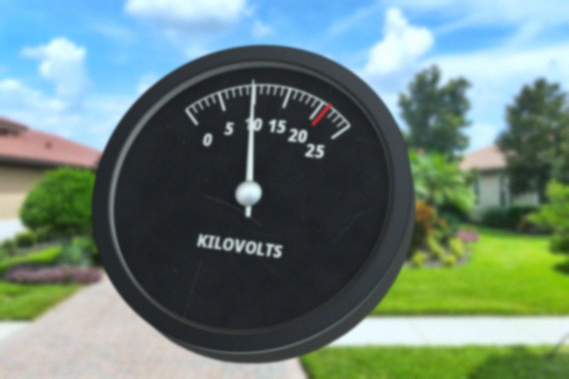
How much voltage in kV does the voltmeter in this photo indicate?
10 kV
